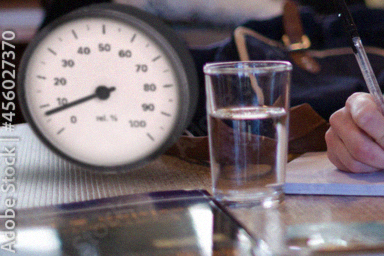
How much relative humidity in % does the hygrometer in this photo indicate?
7.5 %
